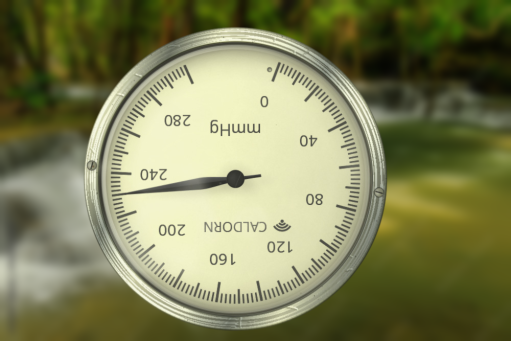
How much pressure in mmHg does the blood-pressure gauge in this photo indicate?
230 mmHg
